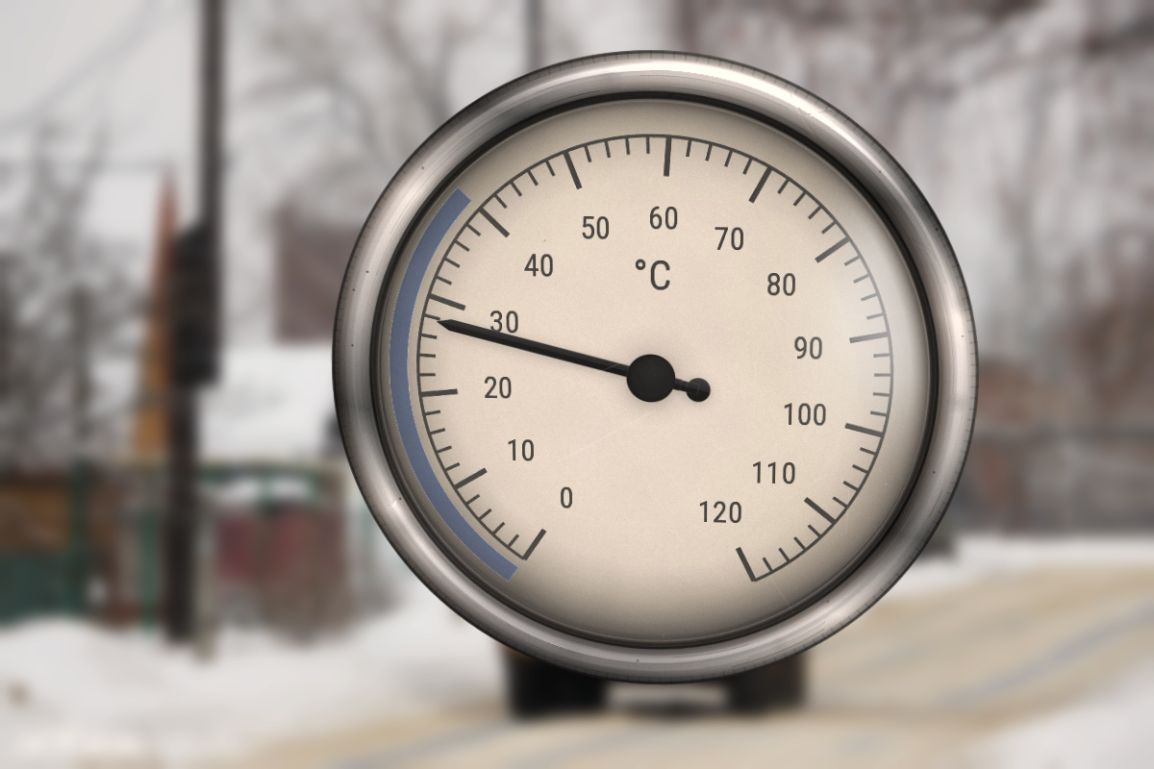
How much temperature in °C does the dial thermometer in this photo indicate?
28 °C
